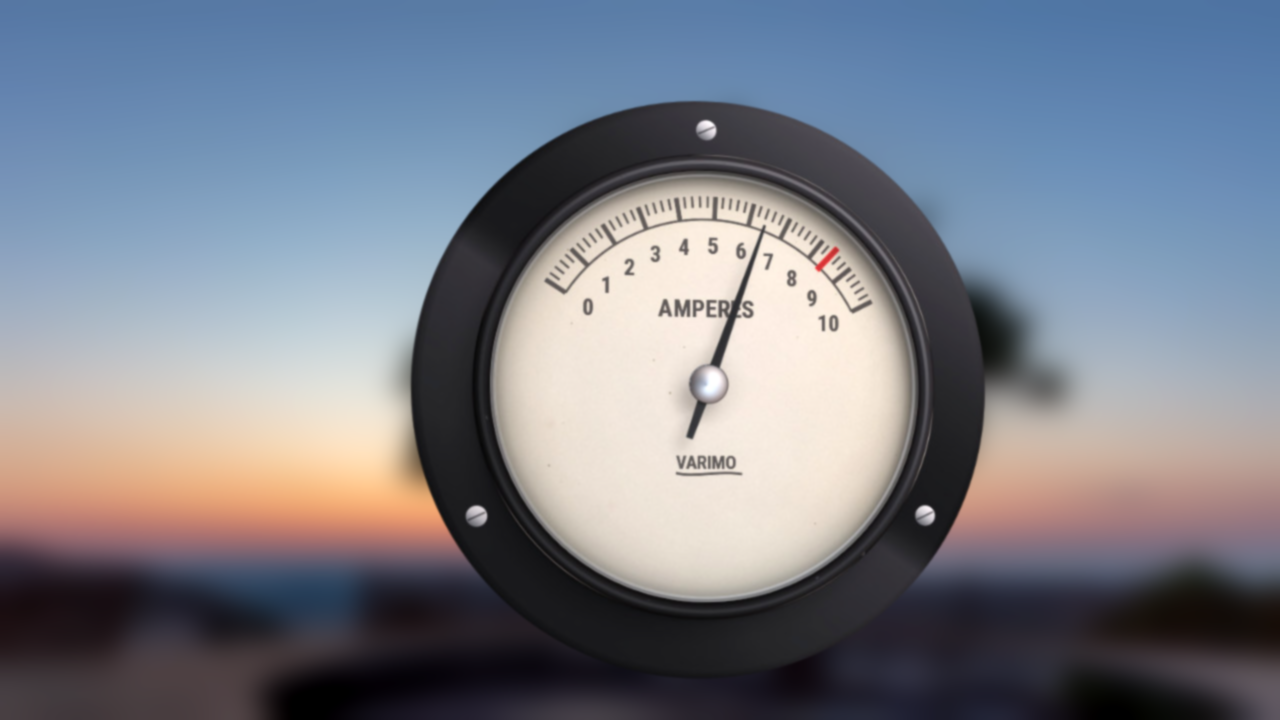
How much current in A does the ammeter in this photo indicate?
6.4 A
